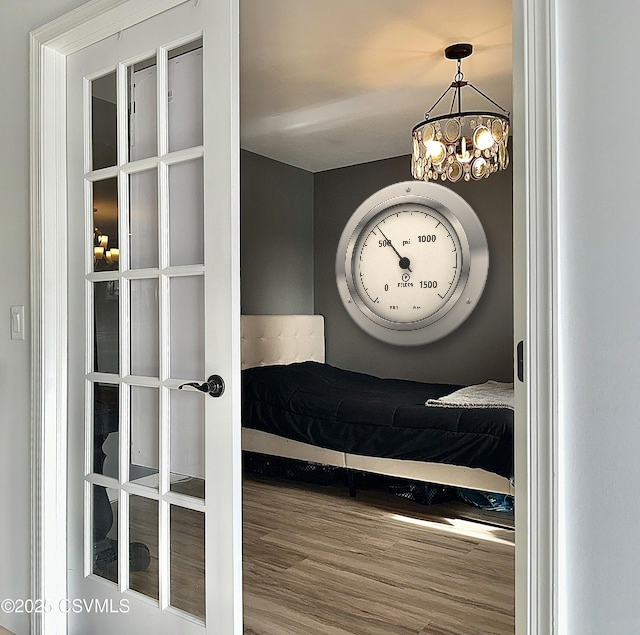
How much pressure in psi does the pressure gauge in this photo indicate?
550 psi
